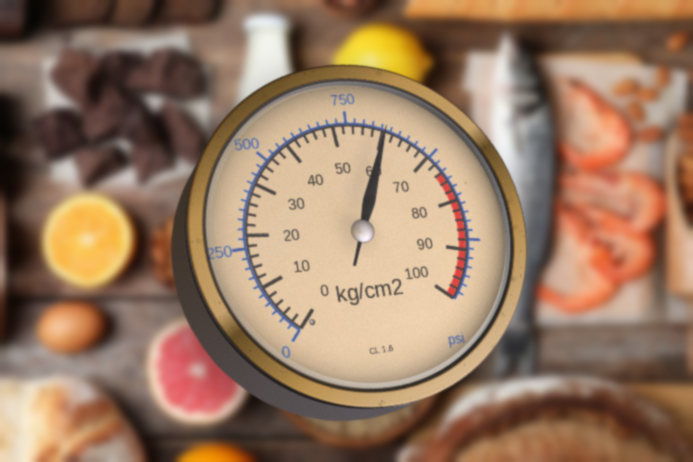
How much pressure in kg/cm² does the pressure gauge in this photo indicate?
60 kg/cm²
